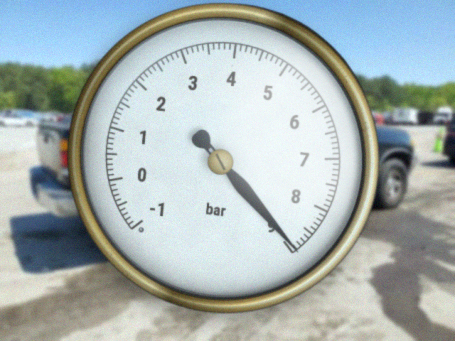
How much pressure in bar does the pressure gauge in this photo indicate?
8.9 bar
